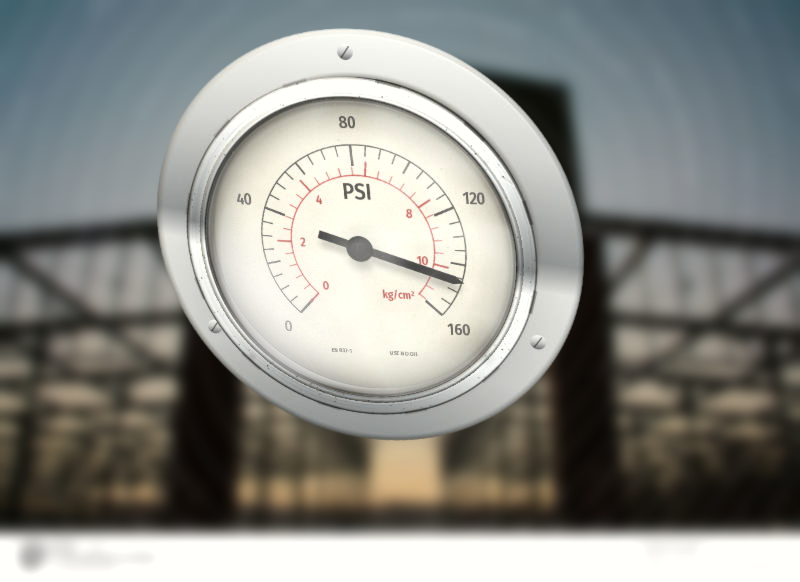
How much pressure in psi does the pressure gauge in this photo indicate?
145 psi
